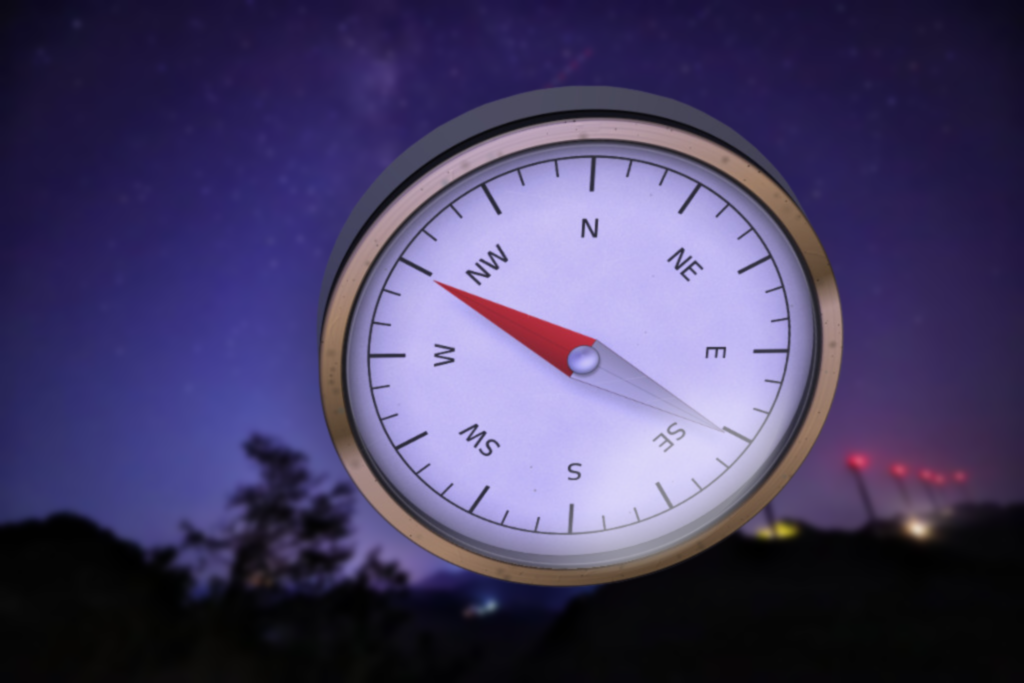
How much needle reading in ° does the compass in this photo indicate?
300 °
